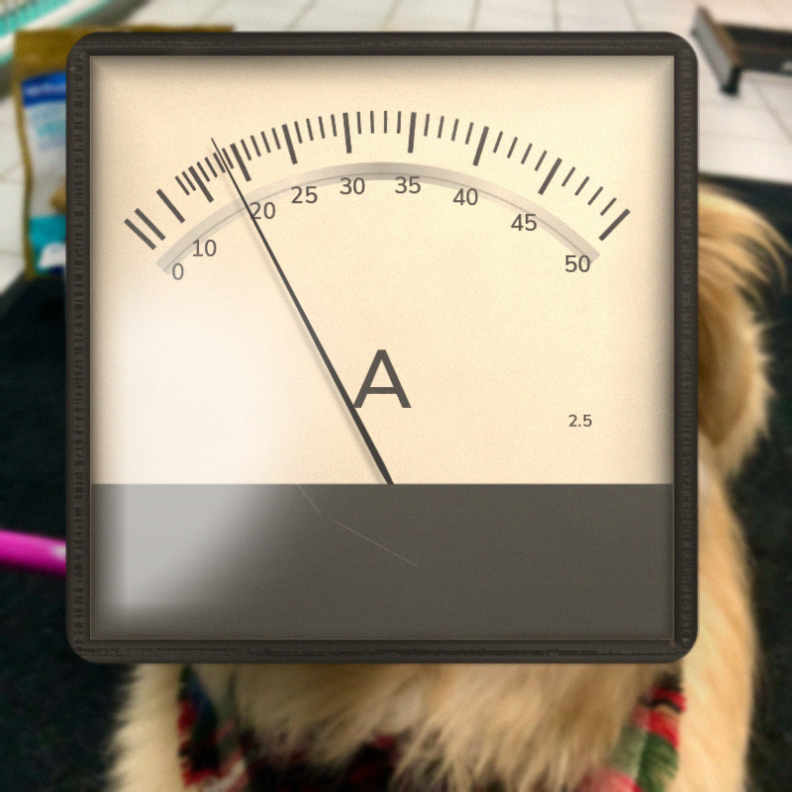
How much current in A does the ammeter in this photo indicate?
18.5 A
